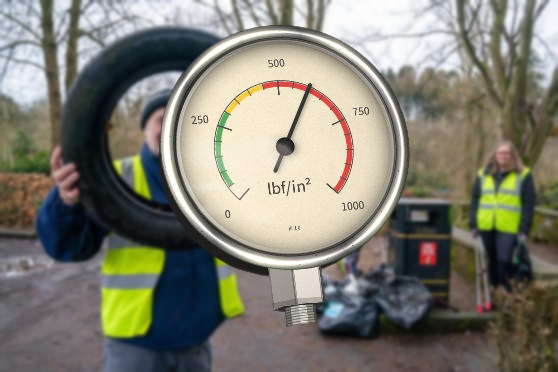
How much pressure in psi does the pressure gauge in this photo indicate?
600 psi
